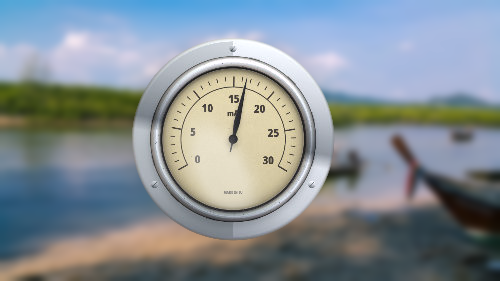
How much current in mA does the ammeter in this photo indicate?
16.5 mA
